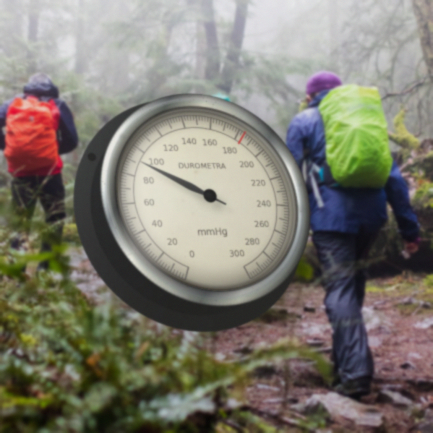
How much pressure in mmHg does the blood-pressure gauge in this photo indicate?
90 mmHg
